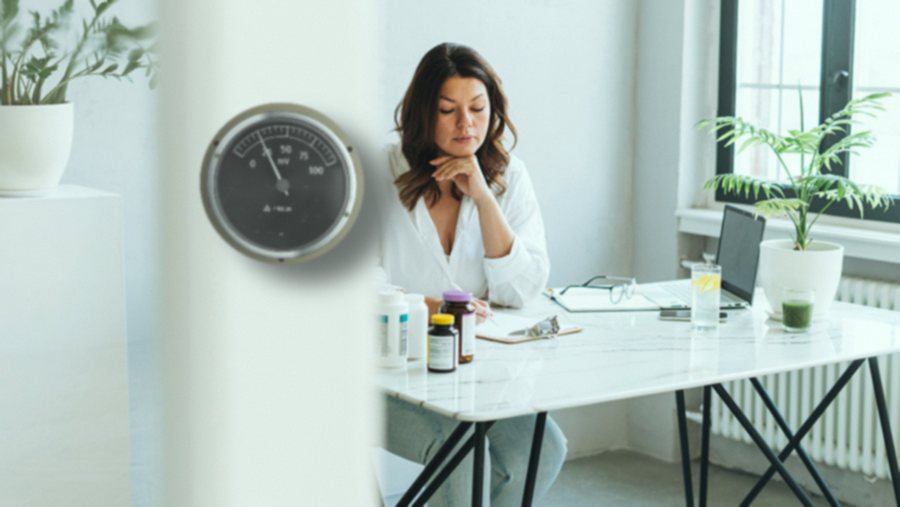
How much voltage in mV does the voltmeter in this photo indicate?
25 mV
